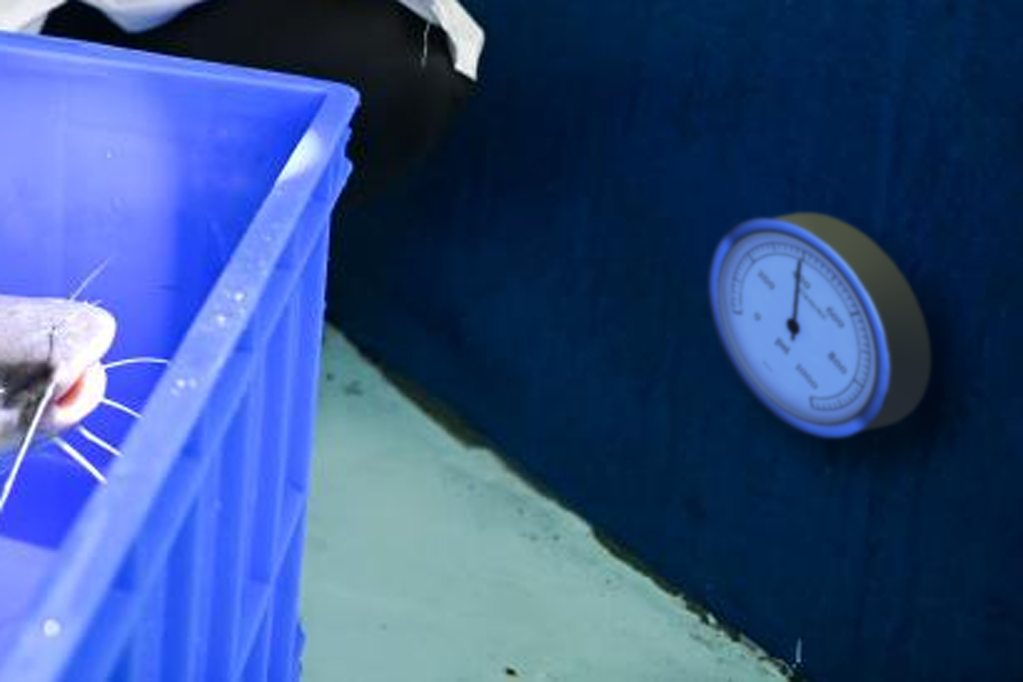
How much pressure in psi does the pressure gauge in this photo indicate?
400 psi
